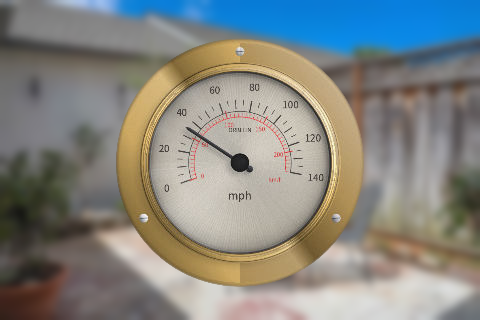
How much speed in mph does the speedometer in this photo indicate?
35 mph
